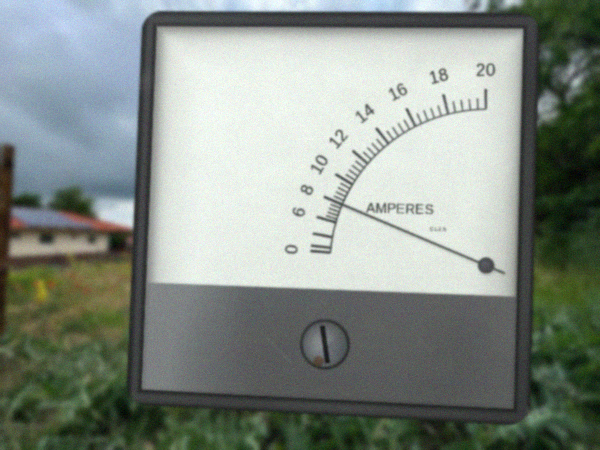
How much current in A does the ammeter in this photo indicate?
8 A
